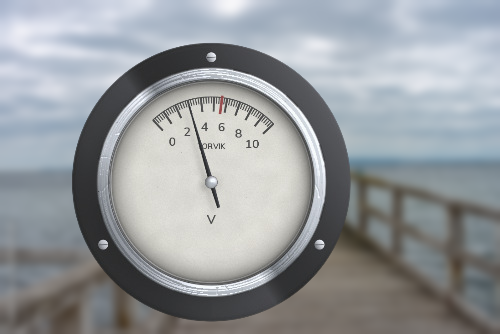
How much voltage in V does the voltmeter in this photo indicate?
3 V
